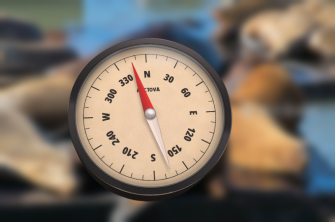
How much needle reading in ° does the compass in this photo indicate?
345 °
